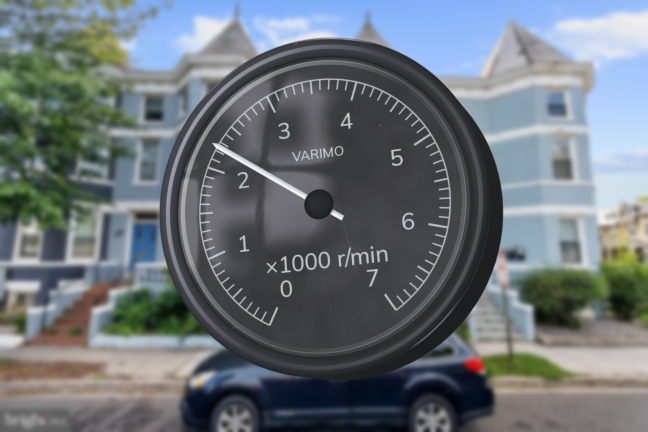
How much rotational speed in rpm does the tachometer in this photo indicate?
2250 rpm
